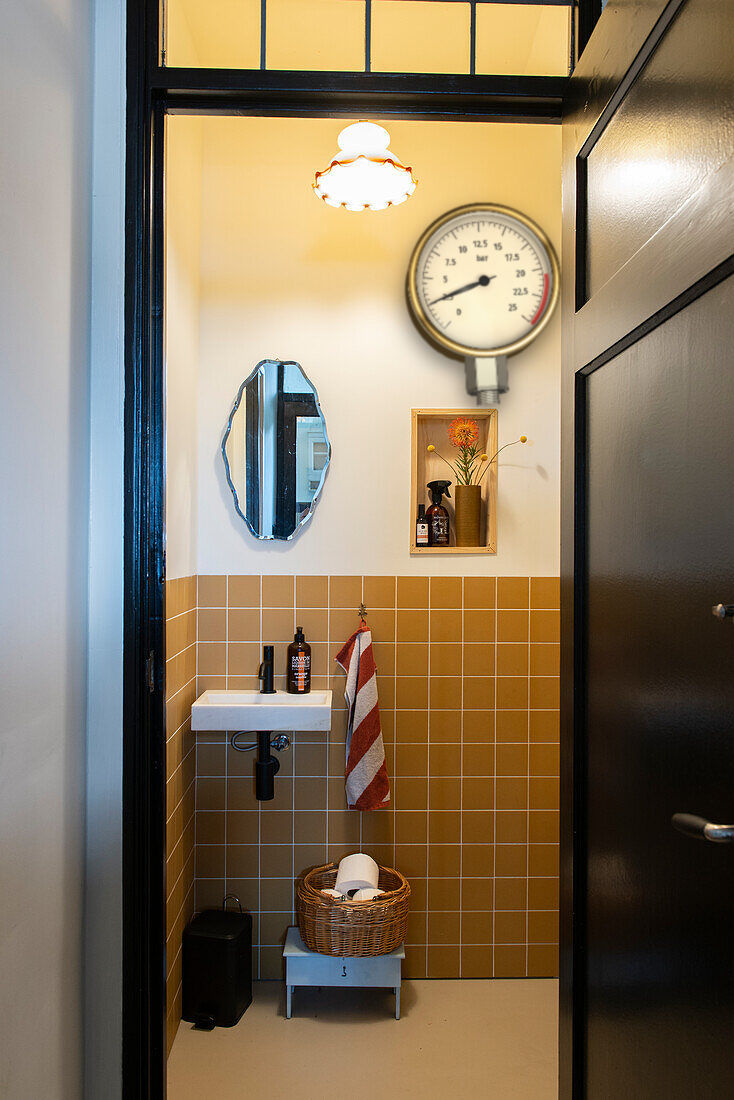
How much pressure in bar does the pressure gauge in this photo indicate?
2.5 bar
